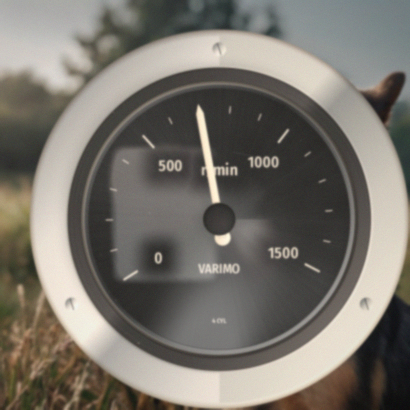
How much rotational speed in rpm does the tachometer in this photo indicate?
700 rpm
